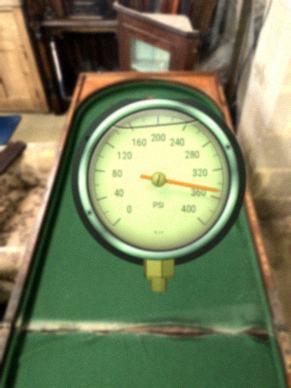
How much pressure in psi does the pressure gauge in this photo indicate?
350 psi
